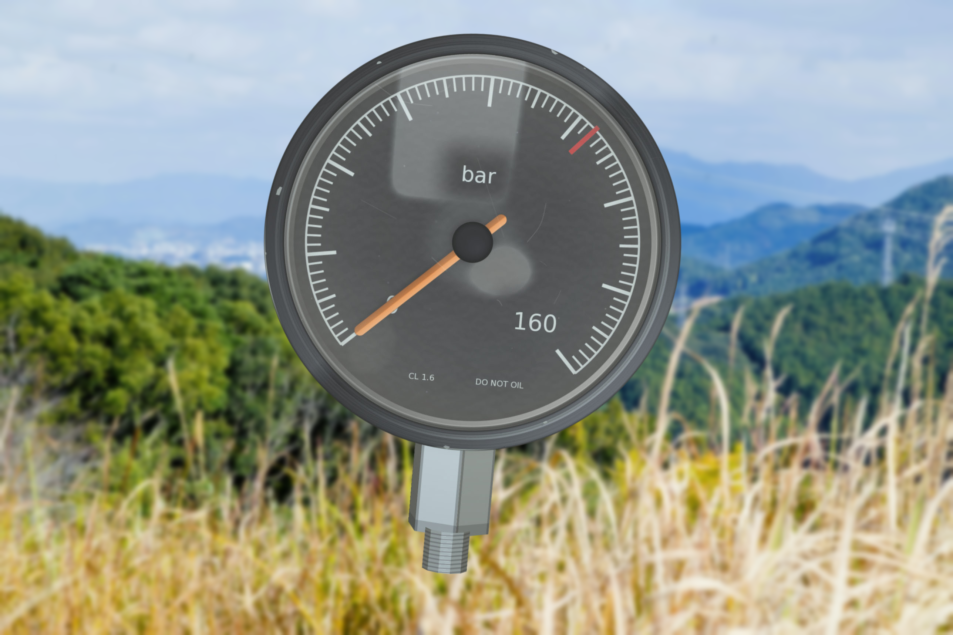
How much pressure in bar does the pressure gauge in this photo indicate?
0 bar
